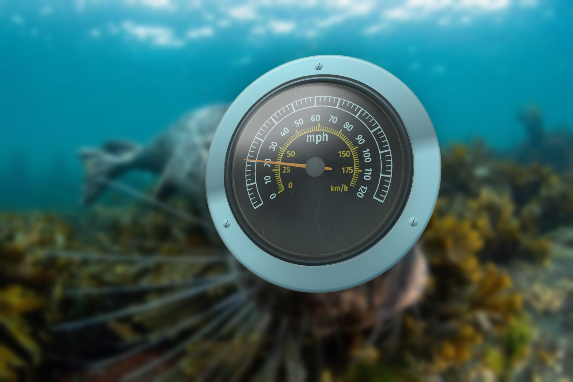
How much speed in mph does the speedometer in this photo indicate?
20 mph
